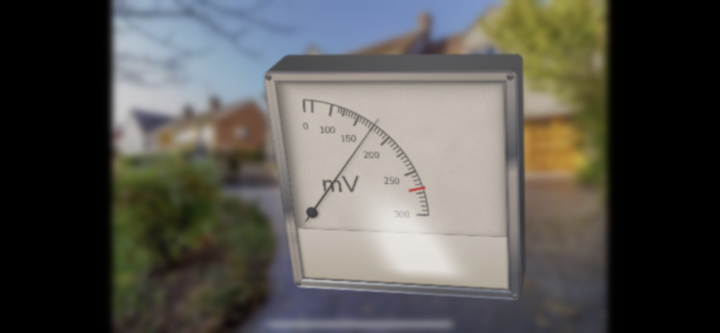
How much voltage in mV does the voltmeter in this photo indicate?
175 mV
